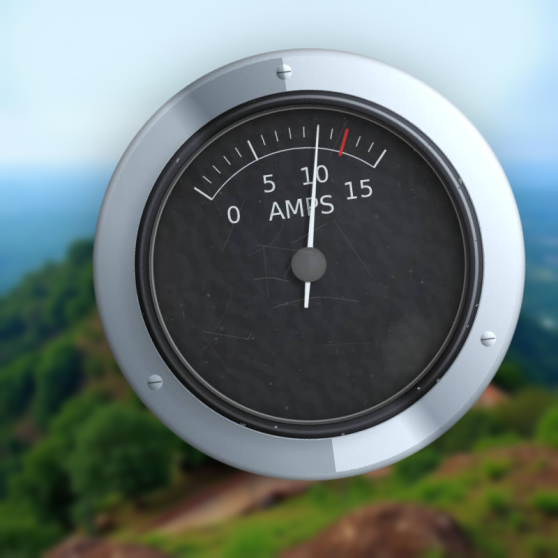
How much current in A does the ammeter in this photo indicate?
10 A
